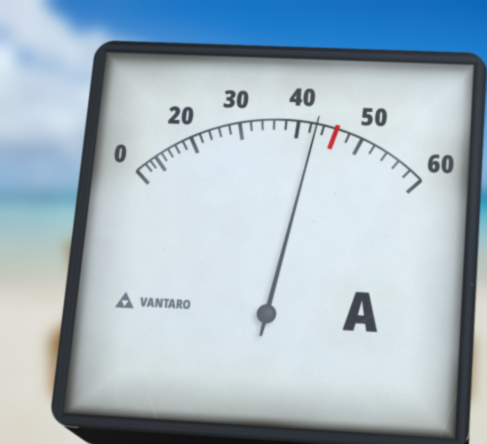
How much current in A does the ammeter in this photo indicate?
43 A
